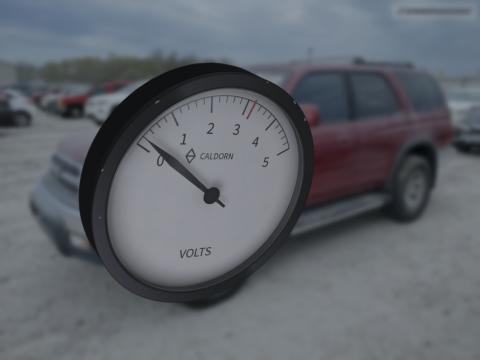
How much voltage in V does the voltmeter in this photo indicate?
0.2 V
